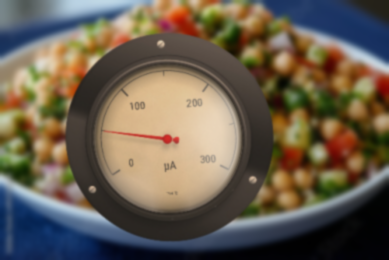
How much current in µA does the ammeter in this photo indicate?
50 µA
